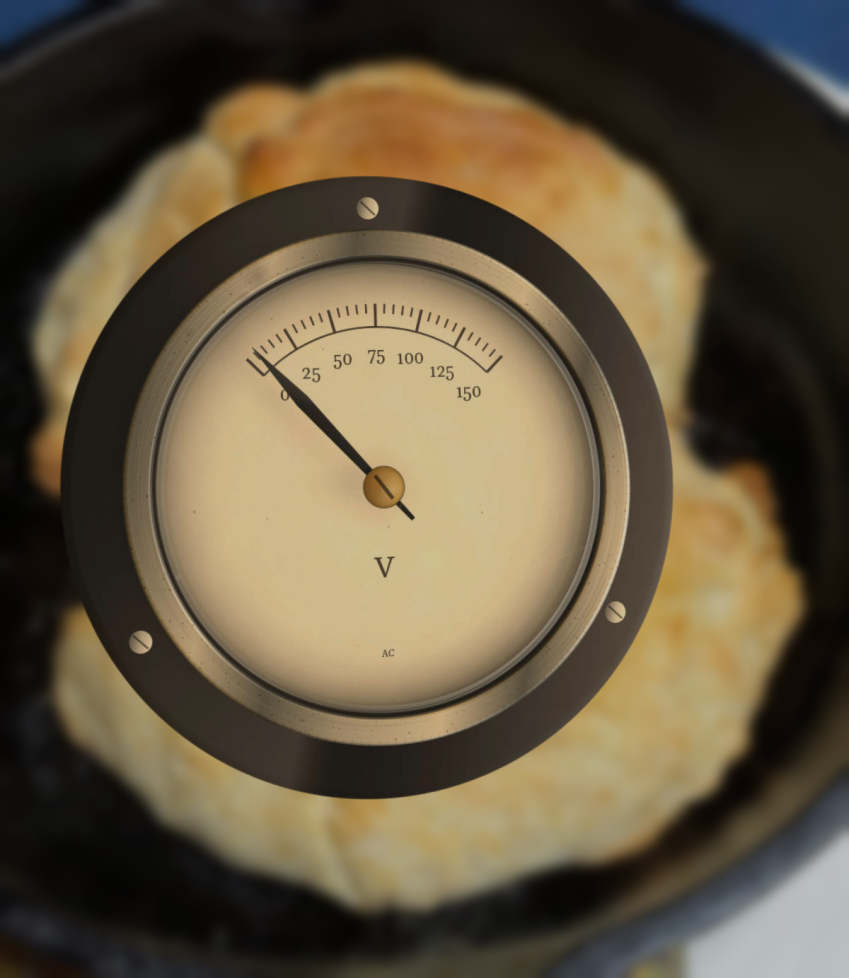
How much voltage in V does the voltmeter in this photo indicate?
5 V
